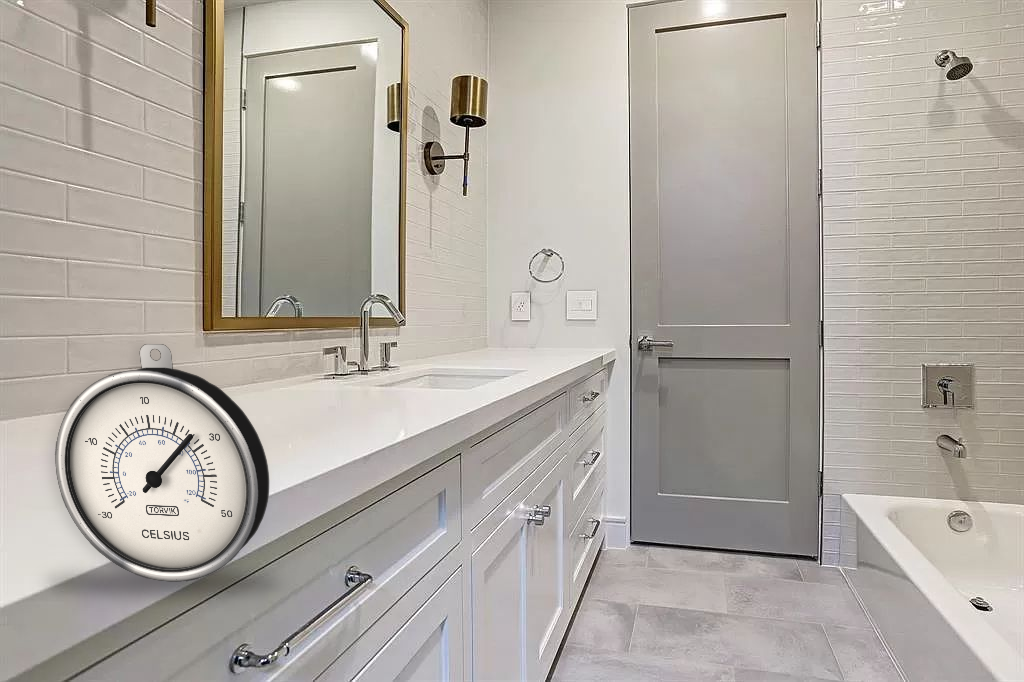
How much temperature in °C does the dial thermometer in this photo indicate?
26 °C
